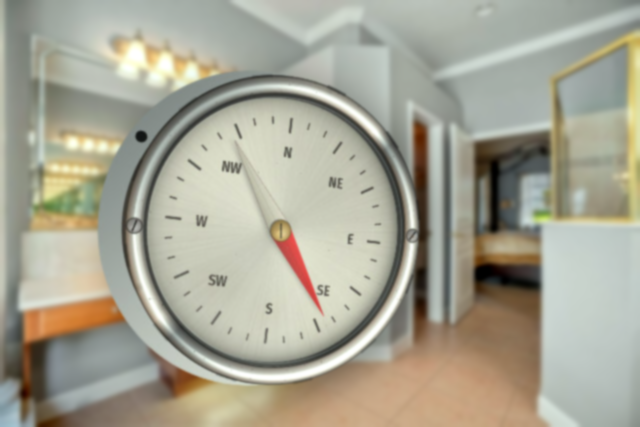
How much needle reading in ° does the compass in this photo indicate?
145 °
